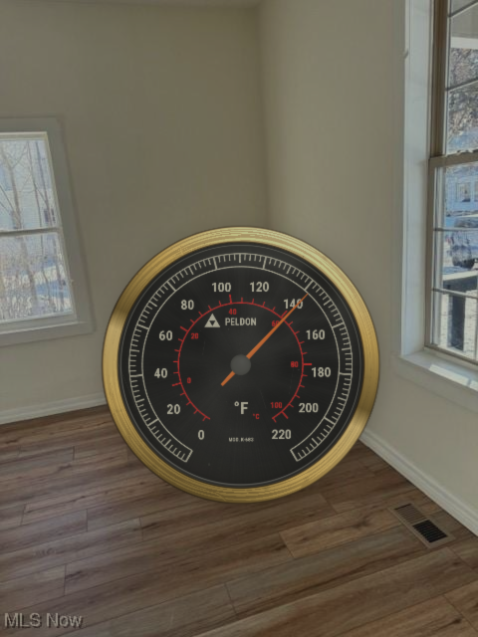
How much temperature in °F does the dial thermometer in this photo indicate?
142 °F
